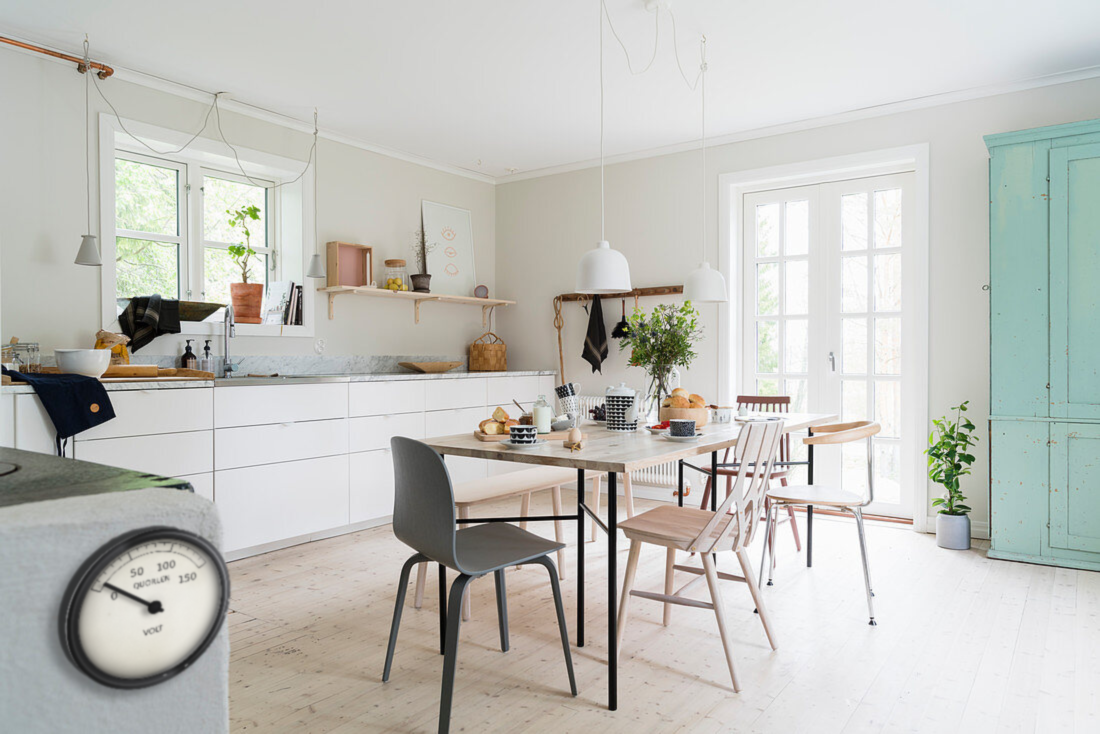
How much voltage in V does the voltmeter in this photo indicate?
10 V
